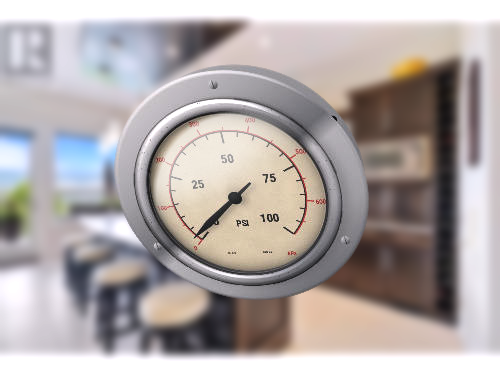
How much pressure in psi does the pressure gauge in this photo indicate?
2.5 psi
